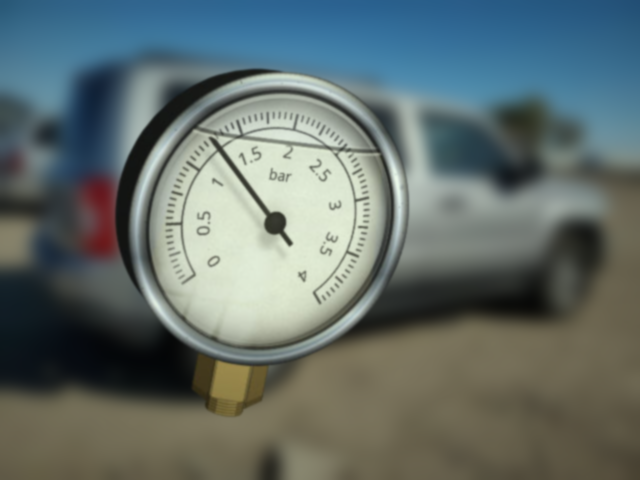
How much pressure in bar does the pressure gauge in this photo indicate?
1.25 bar
